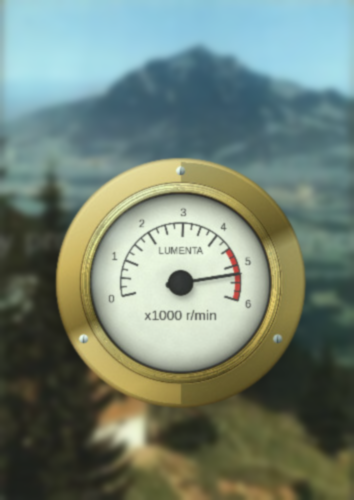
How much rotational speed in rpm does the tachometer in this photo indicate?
5250 rpm
